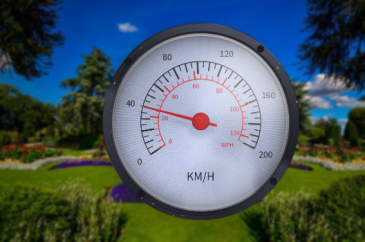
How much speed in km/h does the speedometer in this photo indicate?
40 km/h
